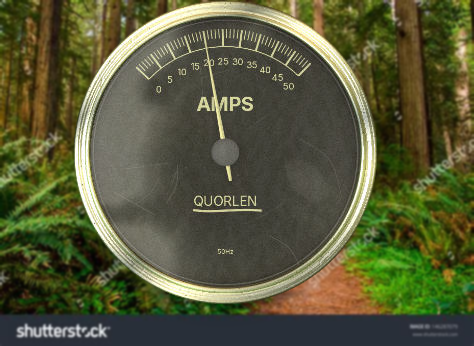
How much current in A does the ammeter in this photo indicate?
20 A
